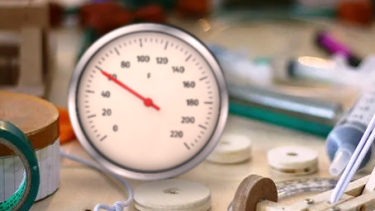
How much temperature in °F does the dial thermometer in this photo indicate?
60 °F
